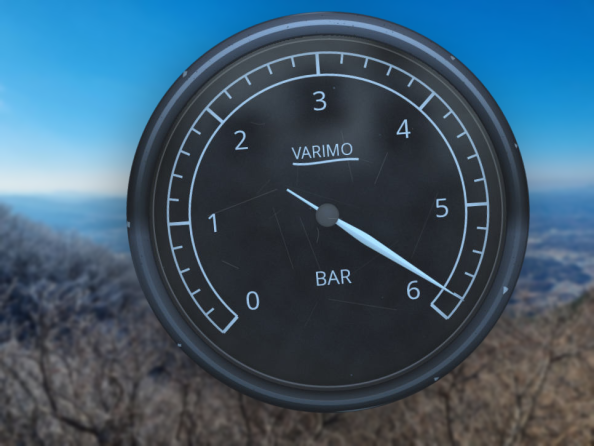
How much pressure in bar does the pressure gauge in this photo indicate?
5.8 bar
